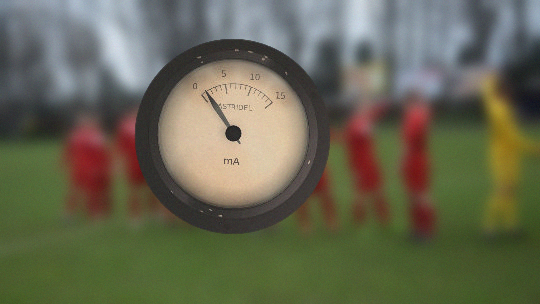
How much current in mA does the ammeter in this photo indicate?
1 mA
